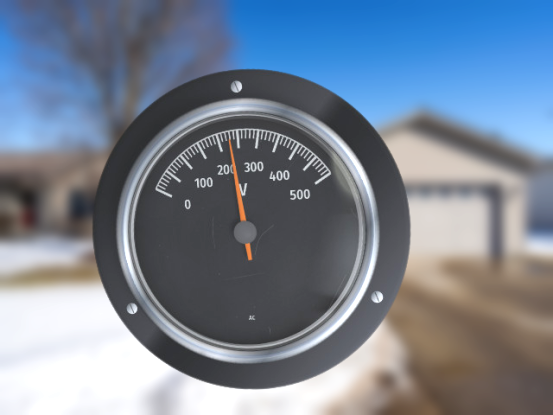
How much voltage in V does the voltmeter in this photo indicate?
230 V
